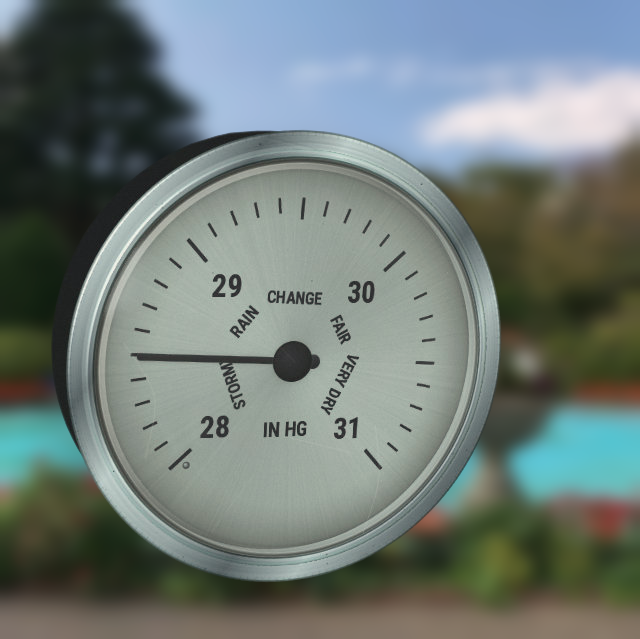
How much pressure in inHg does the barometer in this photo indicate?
28.5 inHg
